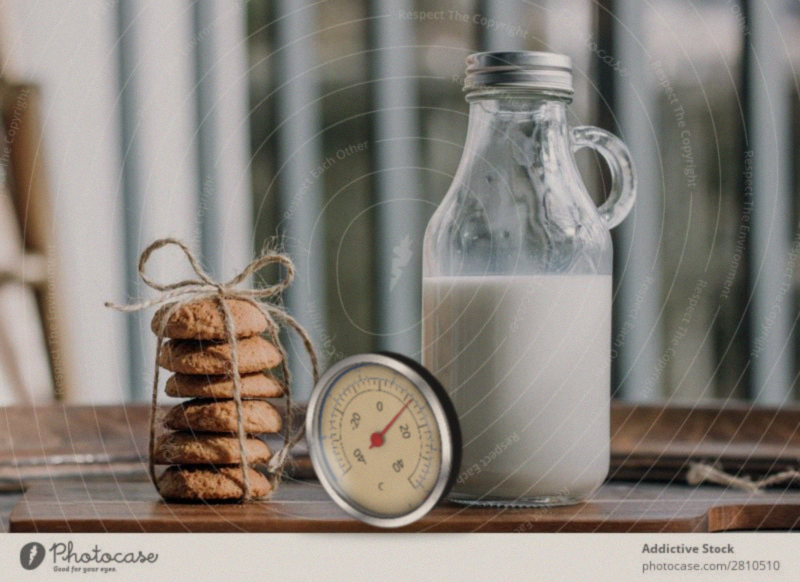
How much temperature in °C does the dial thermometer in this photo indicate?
12 °C
